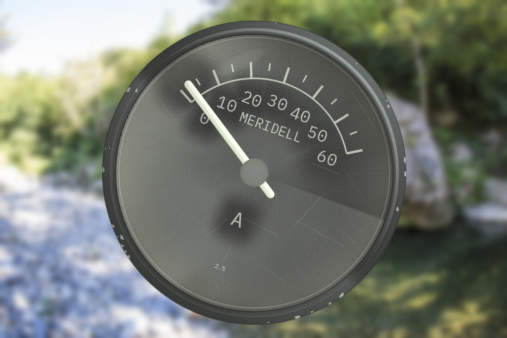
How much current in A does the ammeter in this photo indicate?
2.5 A
